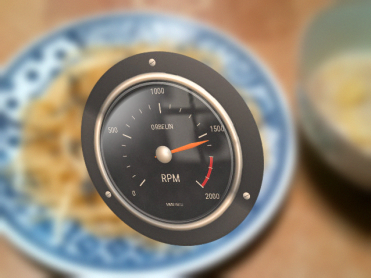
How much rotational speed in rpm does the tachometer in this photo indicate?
1550 rpm
